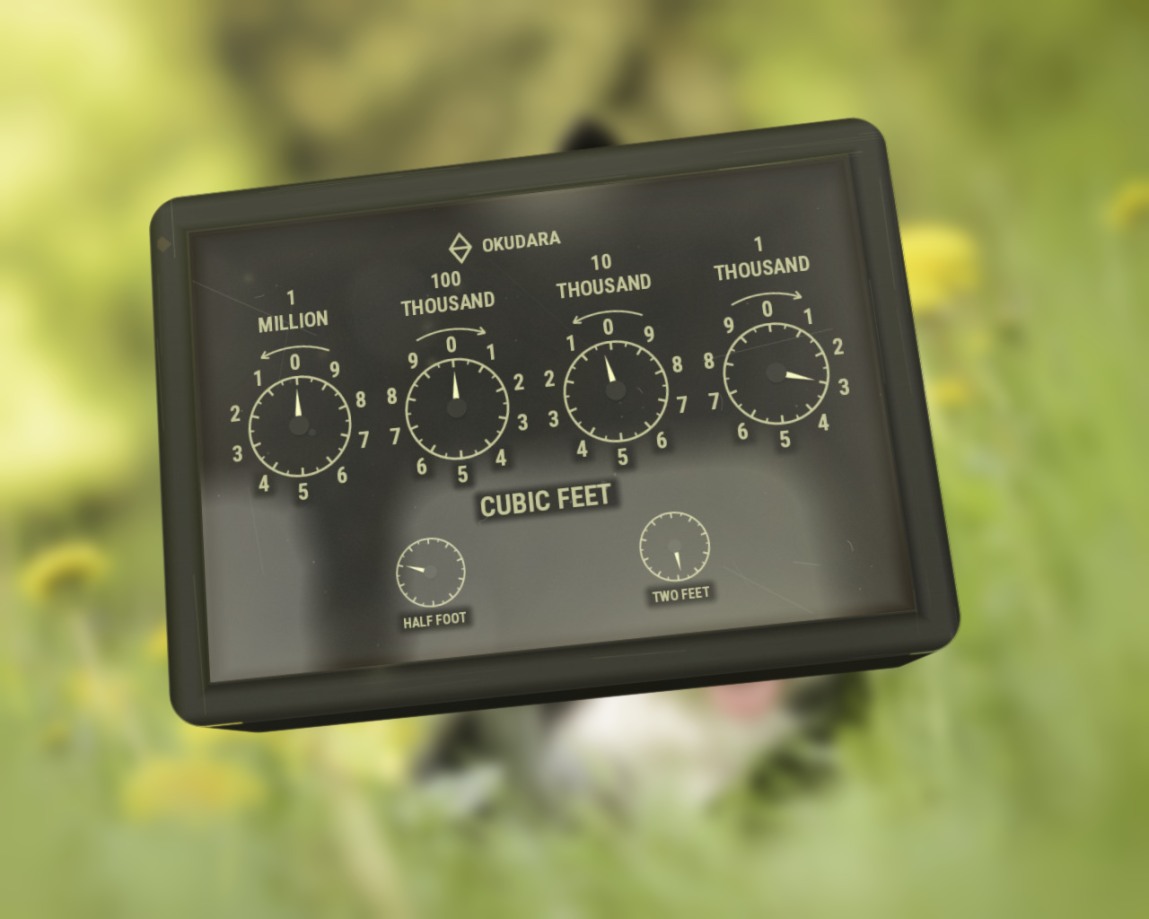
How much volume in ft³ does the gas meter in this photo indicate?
300 ft³
